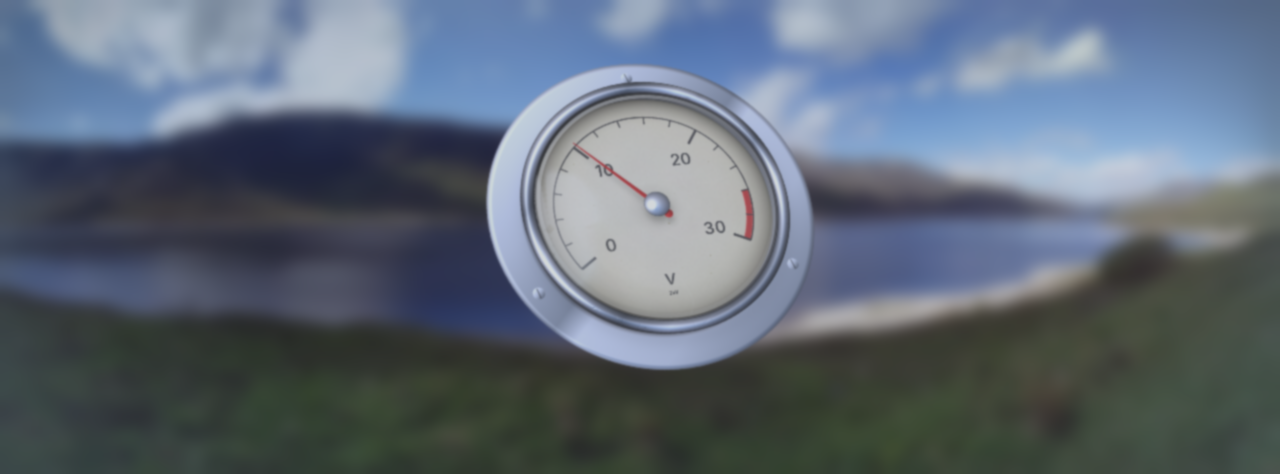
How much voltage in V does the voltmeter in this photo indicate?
10 V
